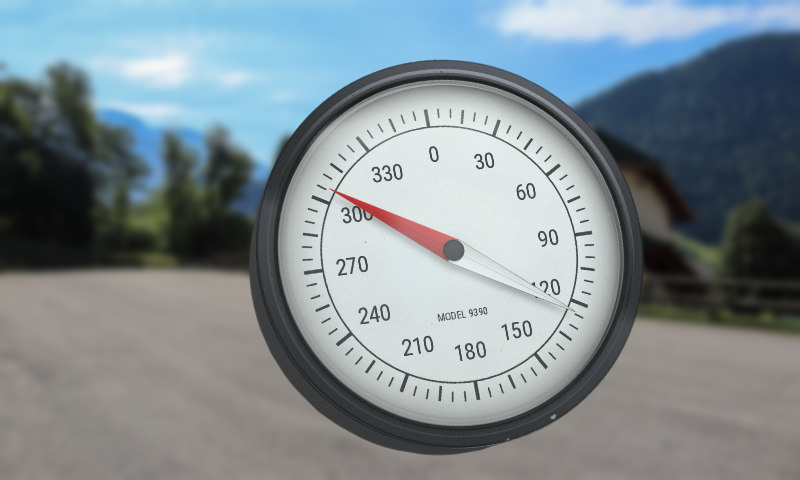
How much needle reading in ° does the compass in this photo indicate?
305 °
